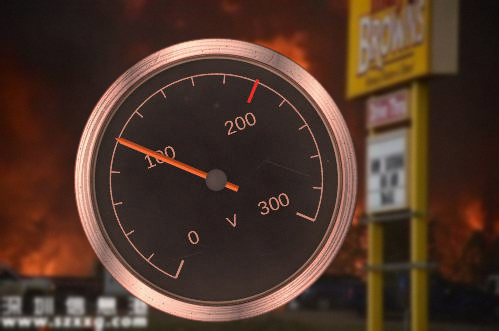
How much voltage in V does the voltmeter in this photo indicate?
100 V
